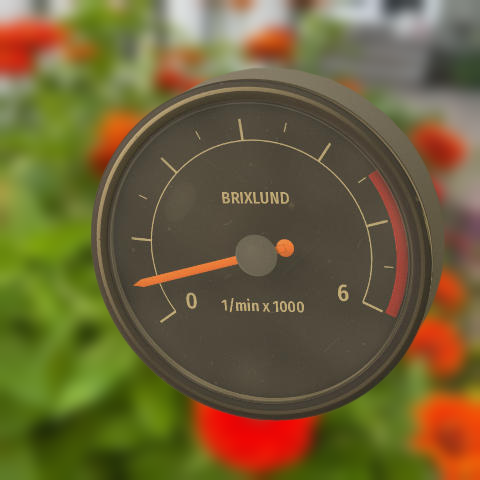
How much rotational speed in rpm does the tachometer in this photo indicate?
500 rpm
